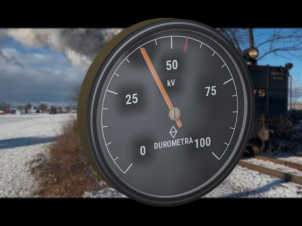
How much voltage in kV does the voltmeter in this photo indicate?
40 kV
